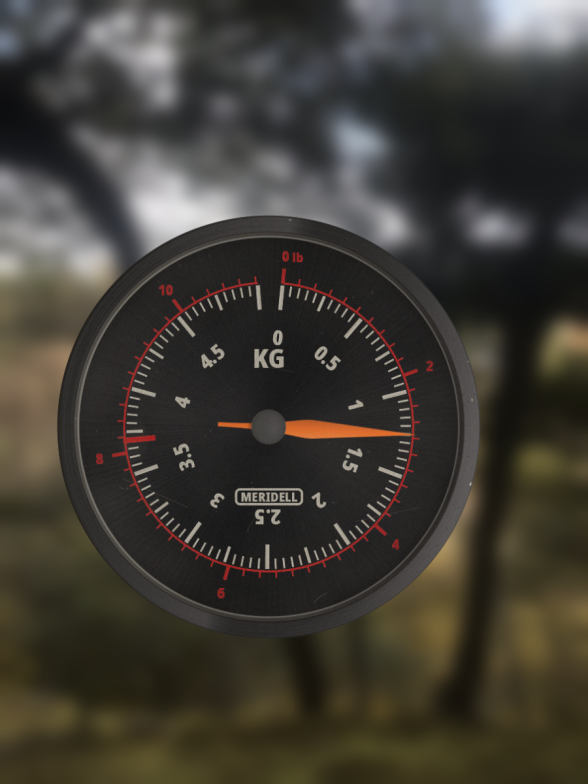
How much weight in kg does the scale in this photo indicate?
1.25 kg
